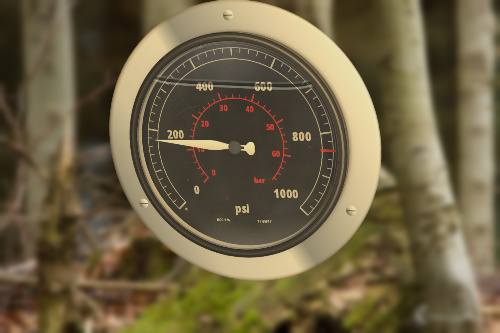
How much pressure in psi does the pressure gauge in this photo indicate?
180 psi
